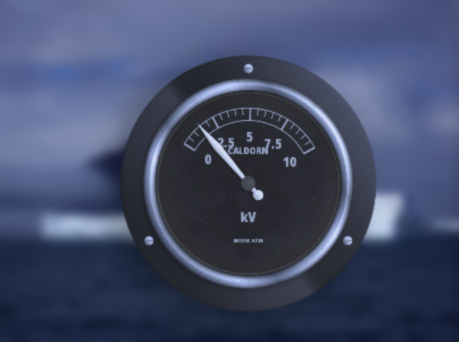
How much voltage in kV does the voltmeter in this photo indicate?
1.5 kV
